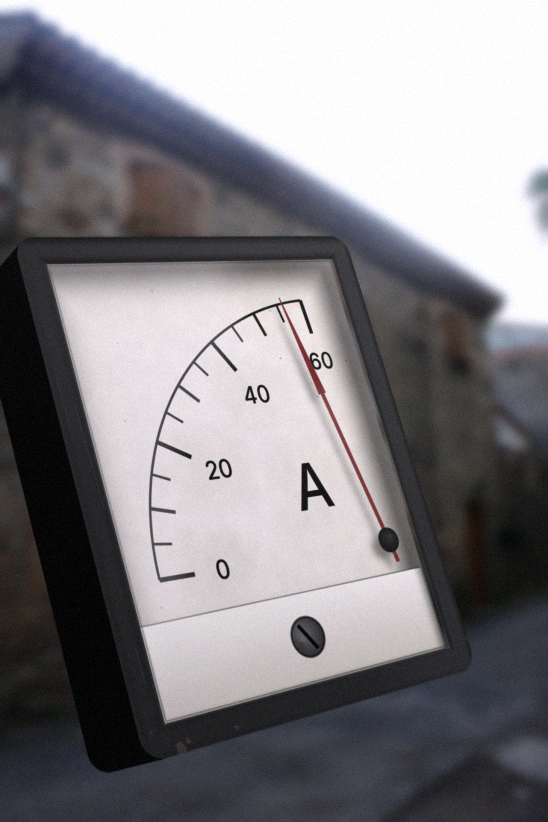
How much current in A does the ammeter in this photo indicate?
55 A
